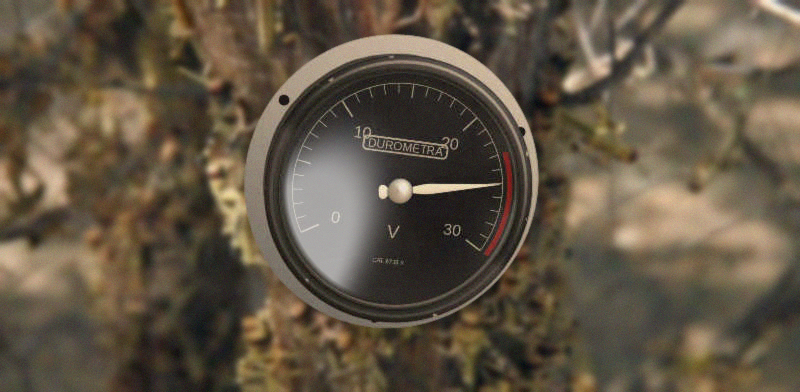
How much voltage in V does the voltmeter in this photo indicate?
25 V
